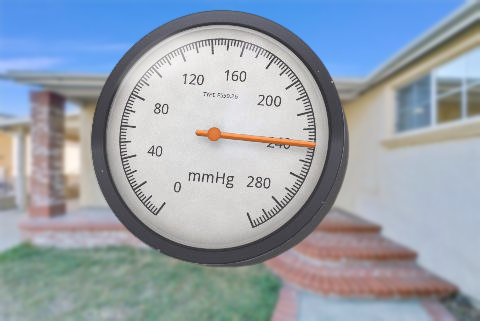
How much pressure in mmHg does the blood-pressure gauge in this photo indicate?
240 mmHg
